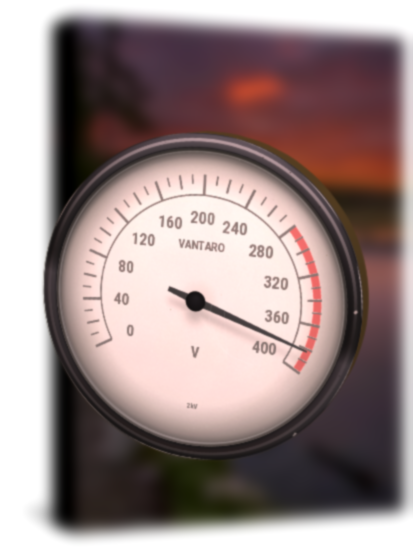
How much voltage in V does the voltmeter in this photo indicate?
380 V
